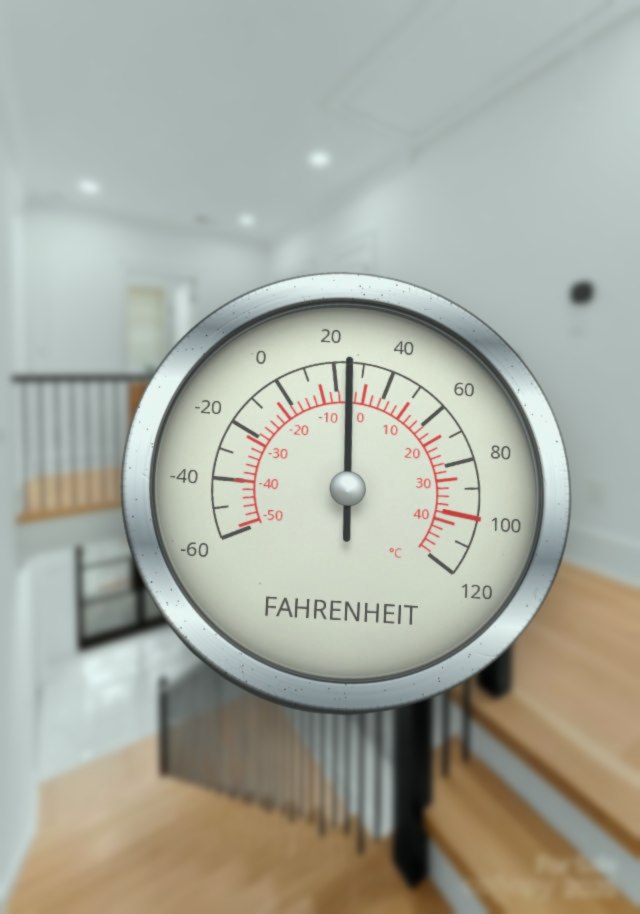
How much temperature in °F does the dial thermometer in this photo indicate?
25 °F
